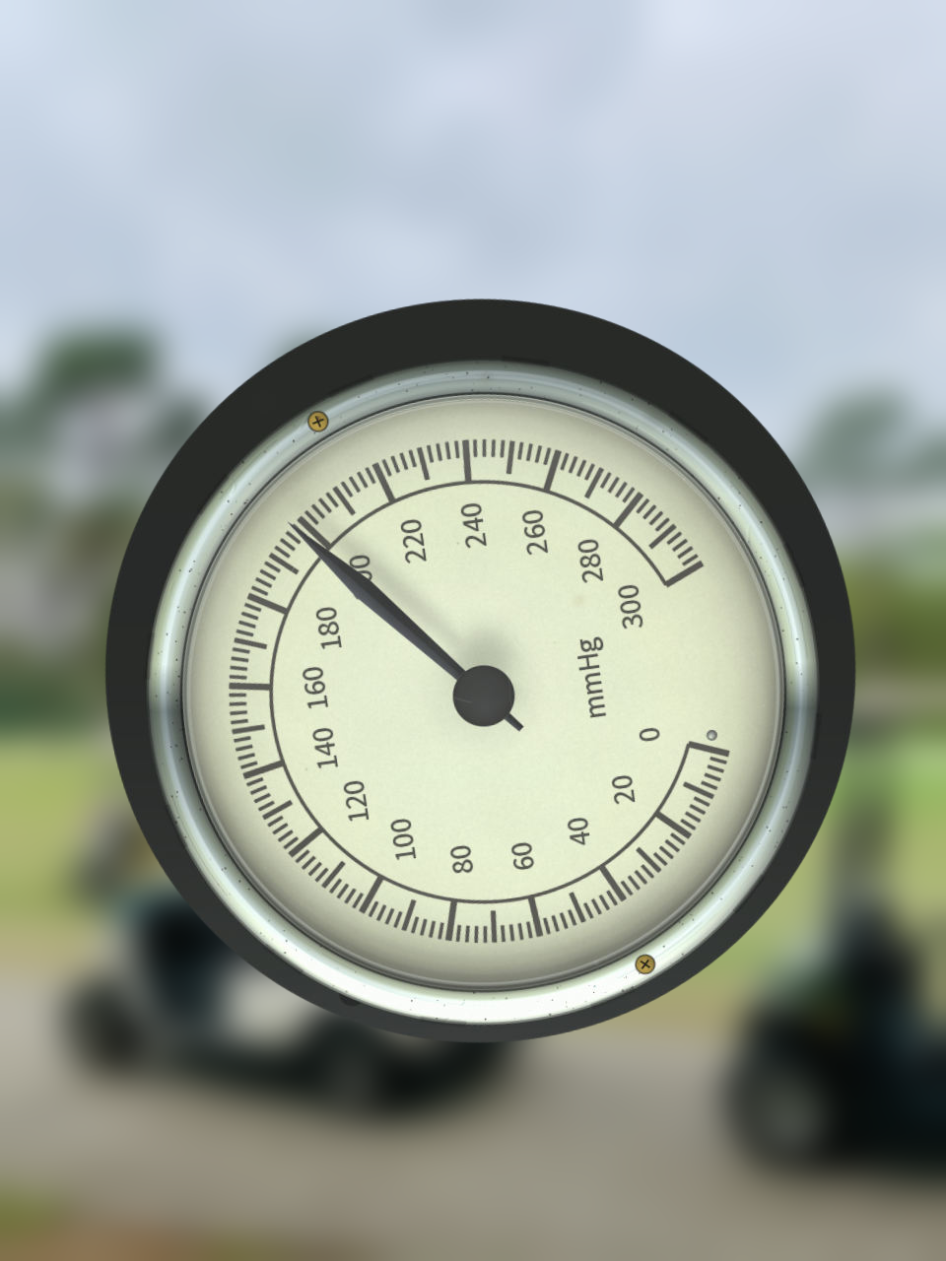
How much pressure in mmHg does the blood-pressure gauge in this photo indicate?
198 mmHg
